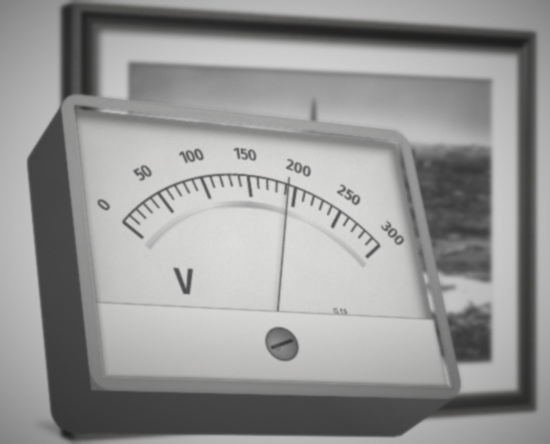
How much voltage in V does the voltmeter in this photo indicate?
190 V
